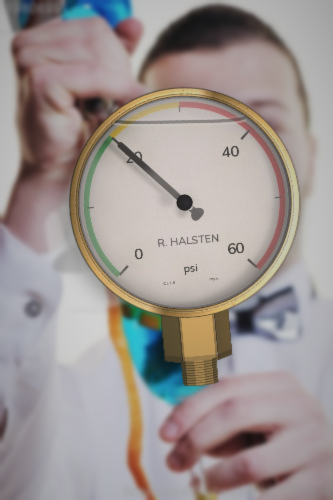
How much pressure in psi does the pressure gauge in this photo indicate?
20 psi
